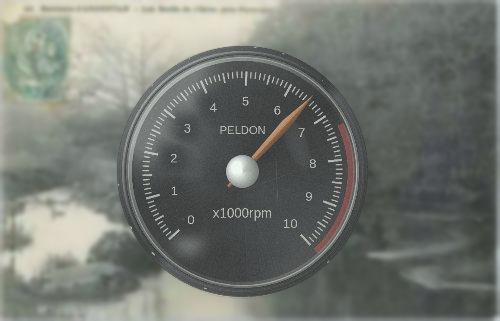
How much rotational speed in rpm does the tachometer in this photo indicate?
6500 rpm
